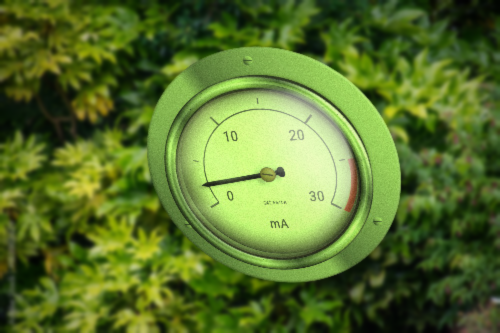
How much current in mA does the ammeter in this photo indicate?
2.5 mA
